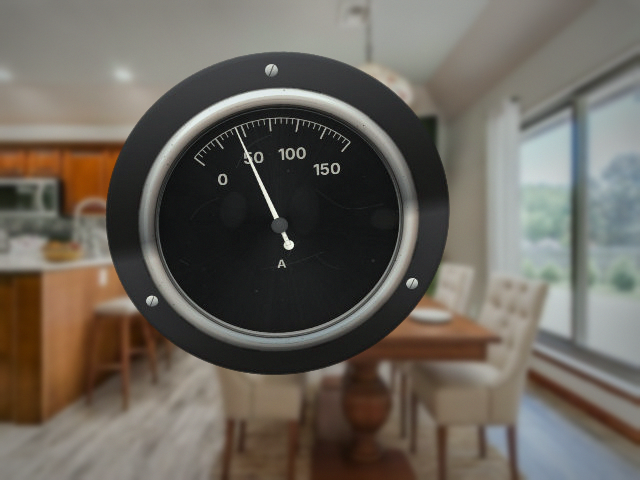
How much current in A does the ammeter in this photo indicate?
45 A
